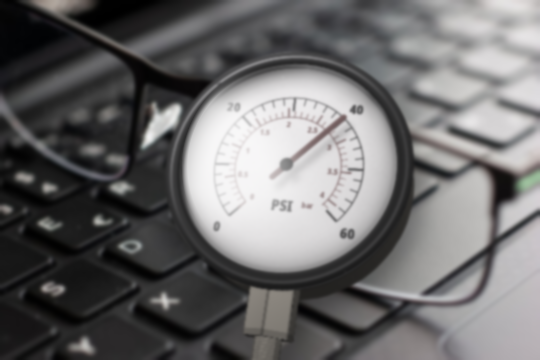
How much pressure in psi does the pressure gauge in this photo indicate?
40 psi
